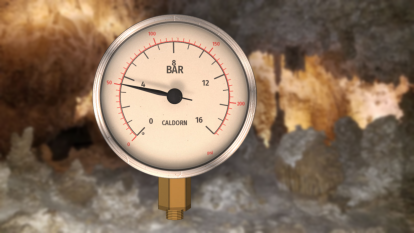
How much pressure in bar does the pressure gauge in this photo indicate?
3.5 bar
